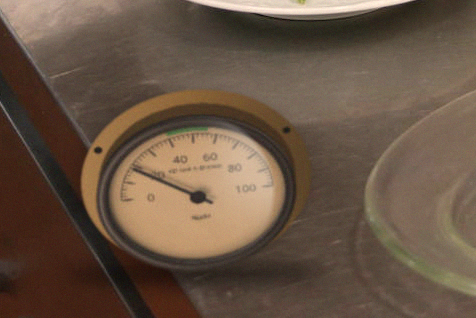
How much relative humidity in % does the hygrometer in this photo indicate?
20 %
